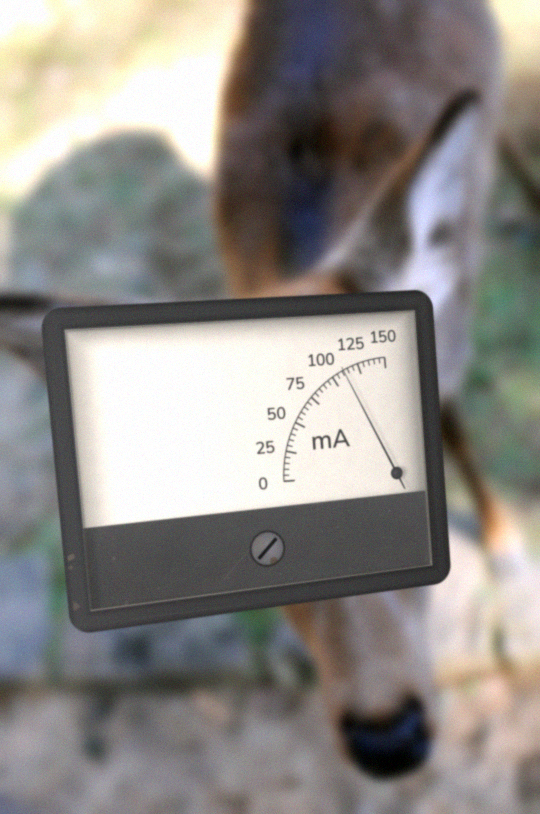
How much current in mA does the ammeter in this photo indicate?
110 mA
